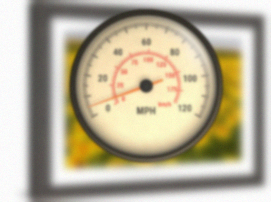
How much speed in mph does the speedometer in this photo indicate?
5 mph
